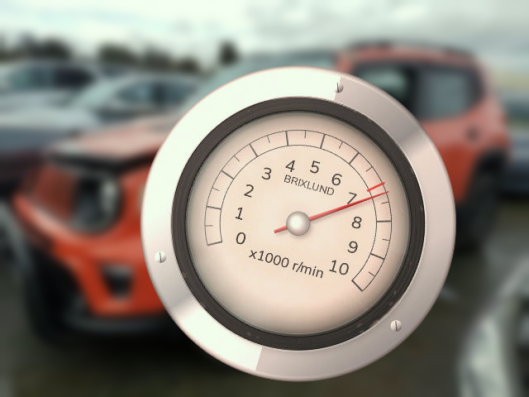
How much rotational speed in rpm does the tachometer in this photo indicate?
7250 rpm
